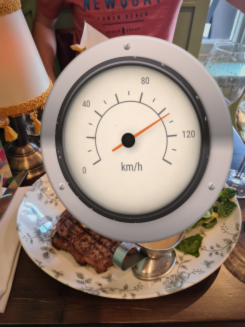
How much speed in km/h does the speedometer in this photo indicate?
105 km/h
